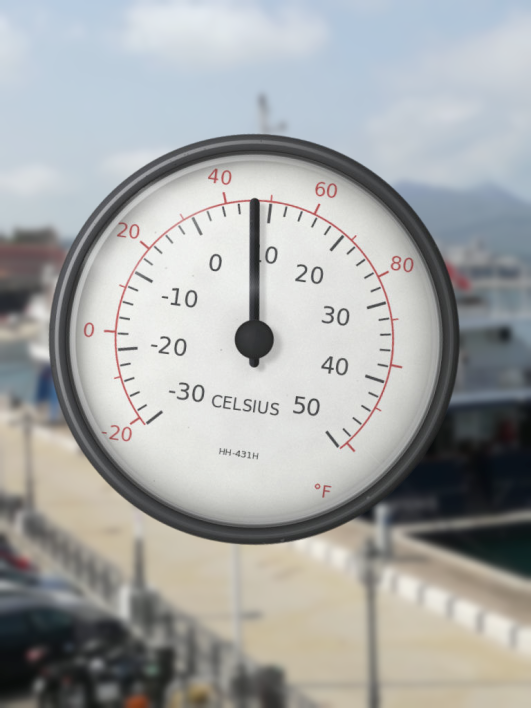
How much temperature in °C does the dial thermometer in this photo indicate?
8 °C
